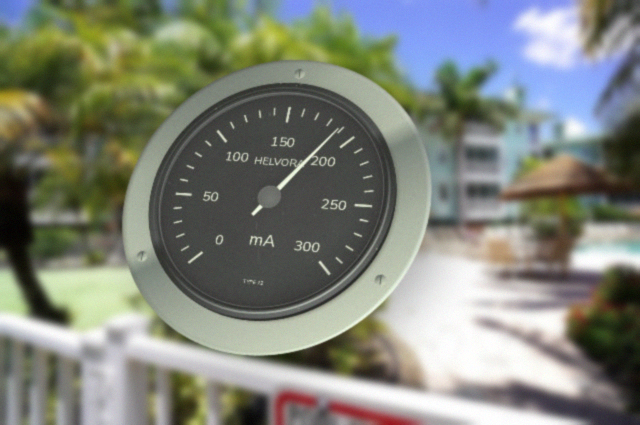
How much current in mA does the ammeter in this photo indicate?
190 mA
